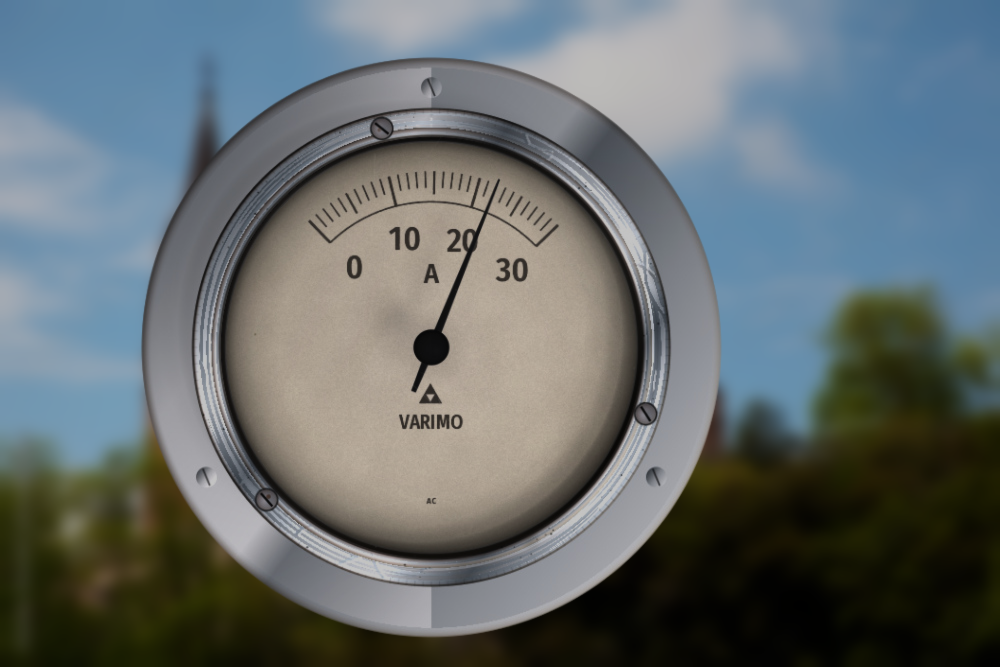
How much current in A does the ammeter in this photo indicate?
22 A
